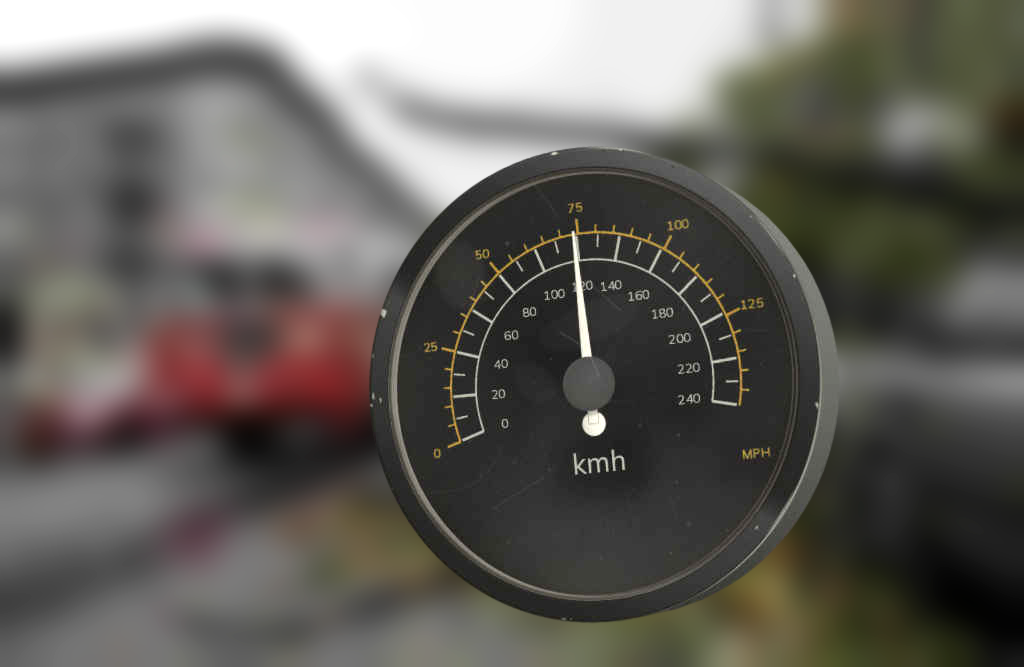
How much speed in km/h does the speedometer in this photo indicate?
120 km/h
